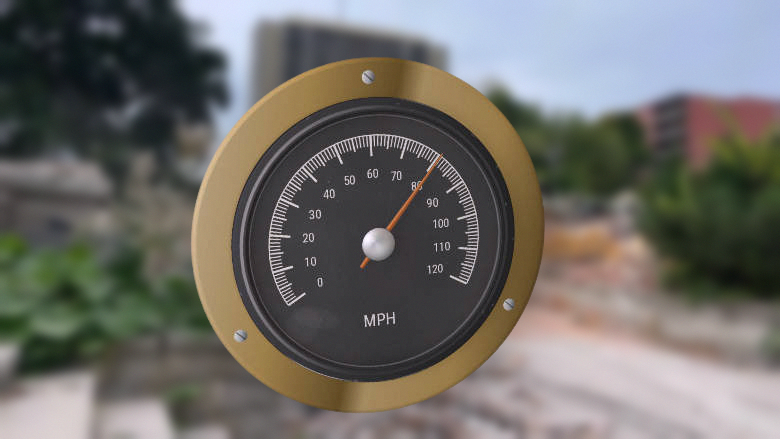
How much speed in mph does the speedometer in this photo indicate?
80 mph
